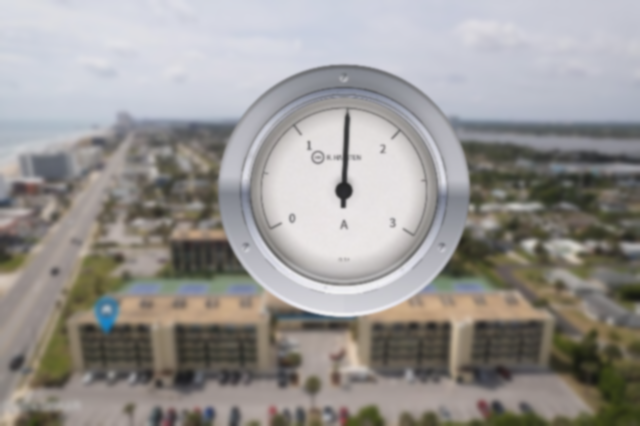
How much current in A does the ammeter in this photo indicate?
1.5 A
